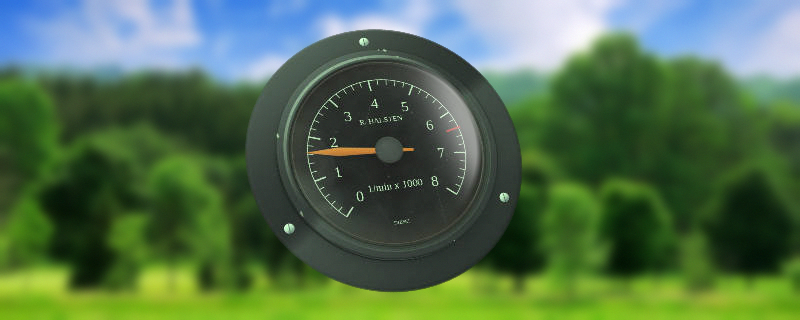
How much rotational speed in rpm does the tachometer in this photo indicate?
1600 rpm
